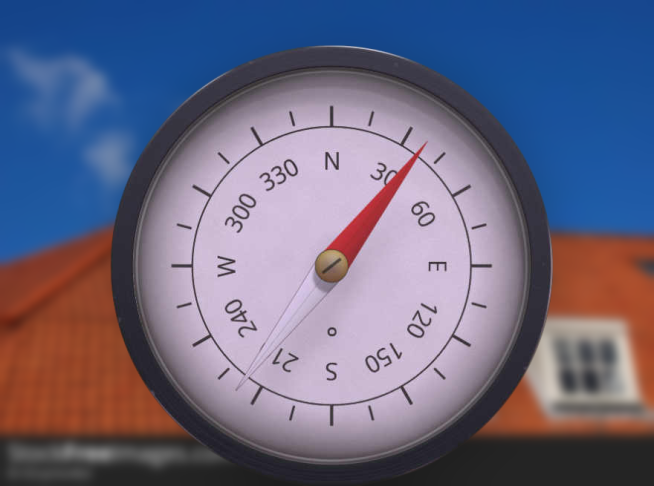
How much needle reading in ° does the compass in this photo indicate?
37.5 °
